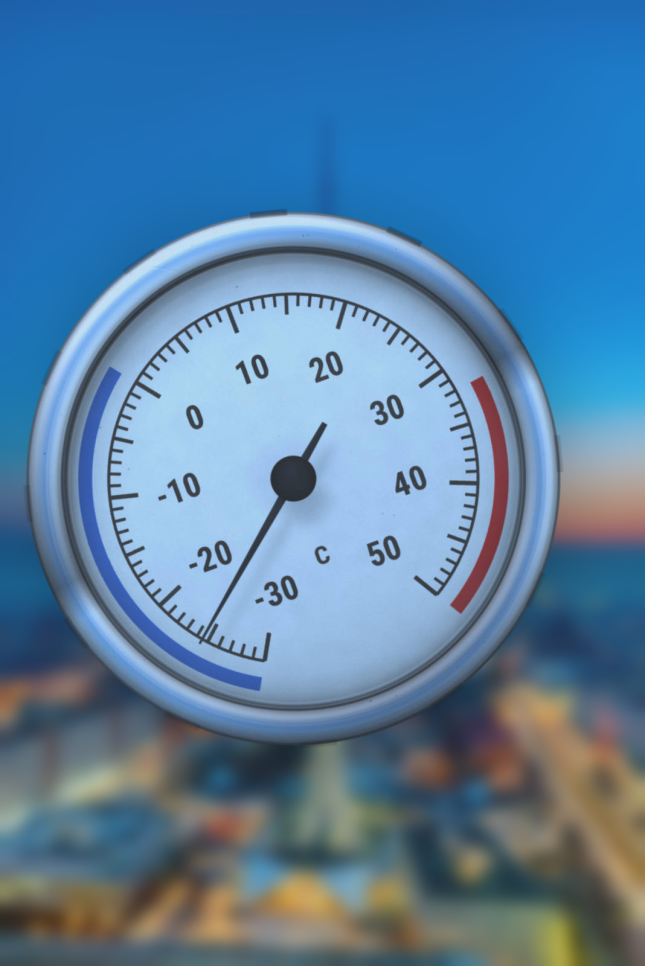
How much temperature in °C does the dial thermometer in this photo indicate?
-24.5 °C
